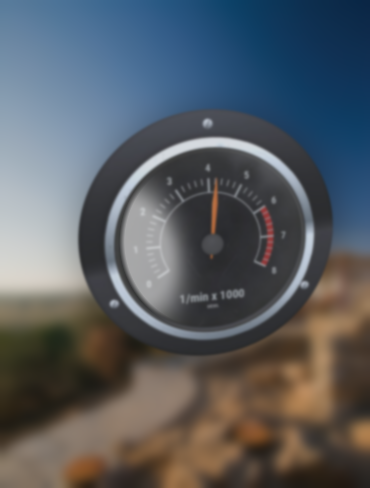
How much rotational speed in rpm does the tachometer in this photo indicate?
4200 rpm
